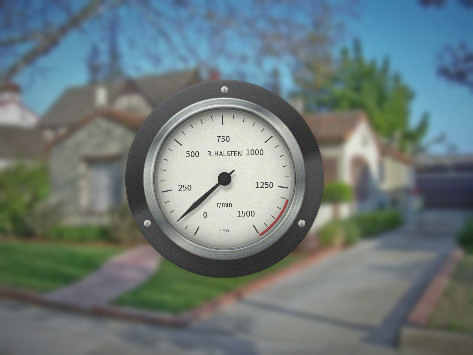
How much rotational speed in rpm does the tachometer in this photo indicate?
100 rpm
